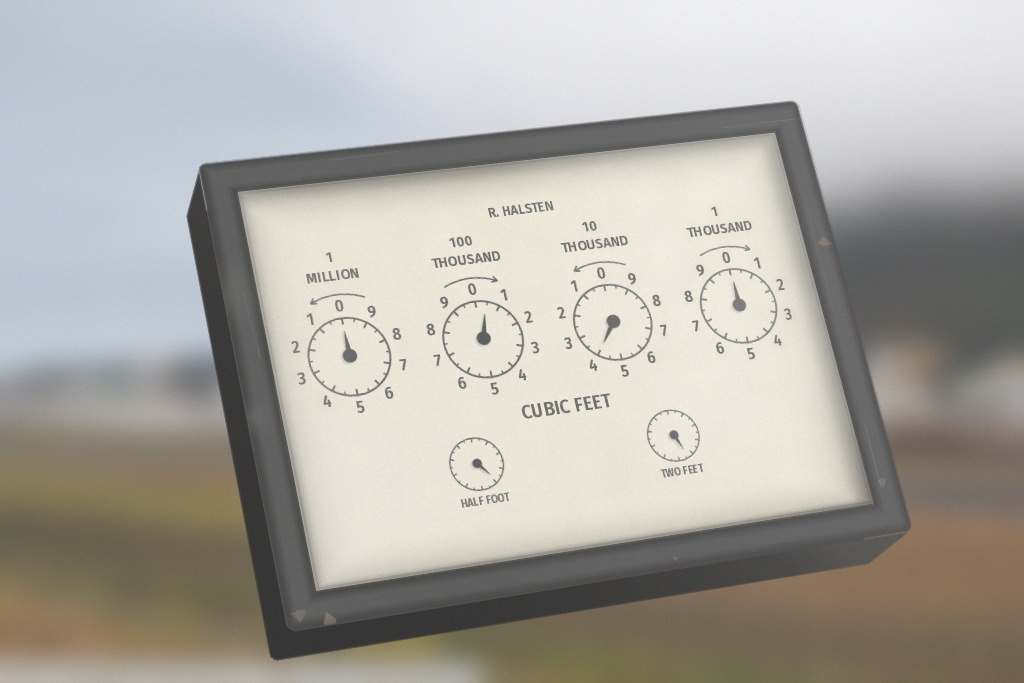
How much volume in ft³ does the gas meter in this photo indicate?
4000 ft³
